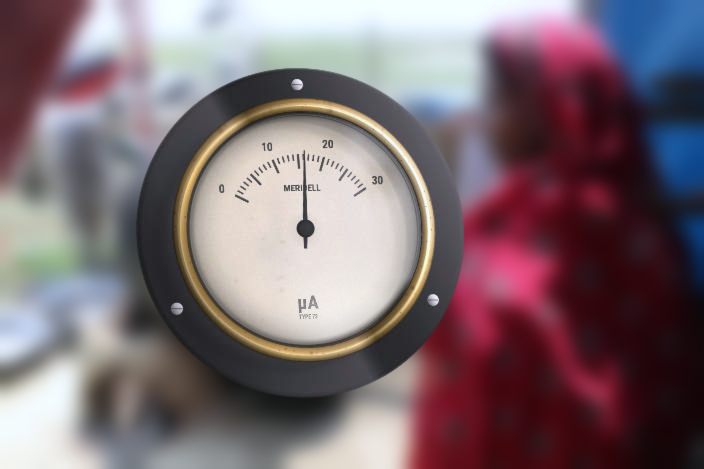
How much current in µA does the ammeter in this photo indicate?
16 µA
